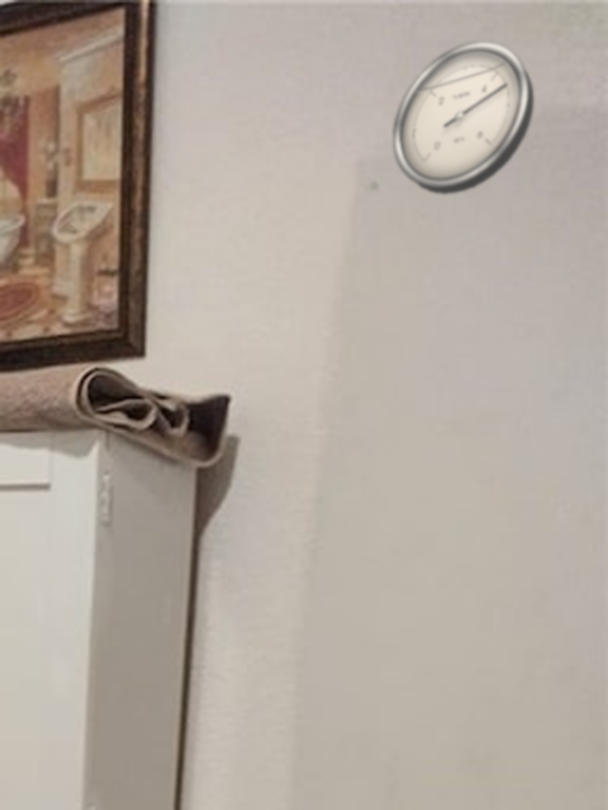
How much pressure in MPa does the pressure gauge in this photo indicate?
4.5 MPa
